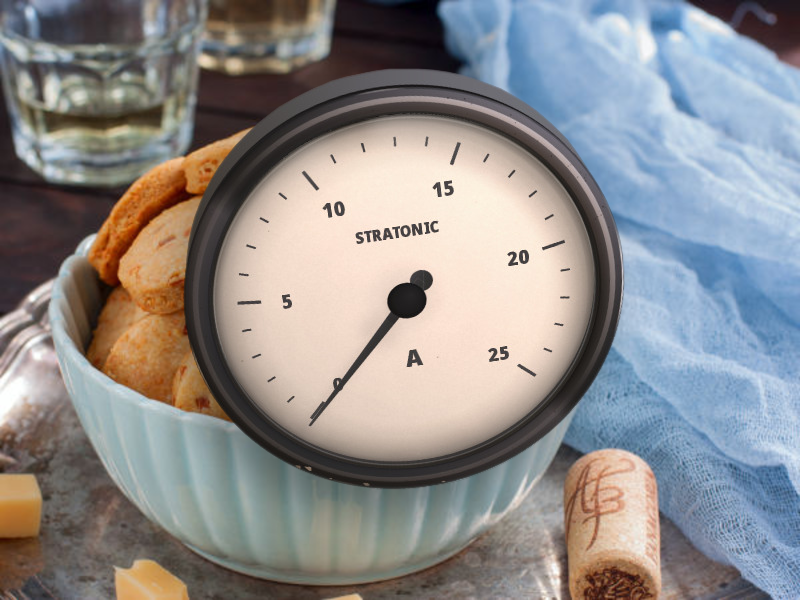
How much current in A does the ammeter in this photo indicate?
0 A
